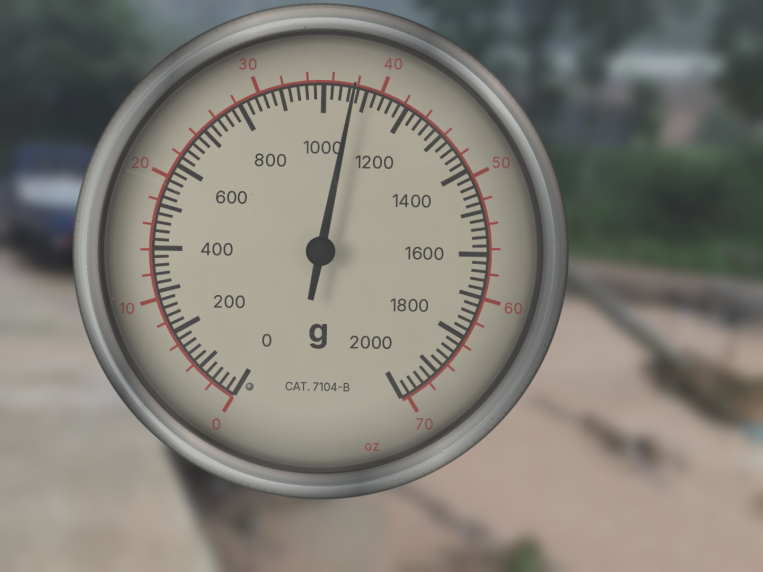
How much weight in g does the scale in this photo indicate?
1070 g
